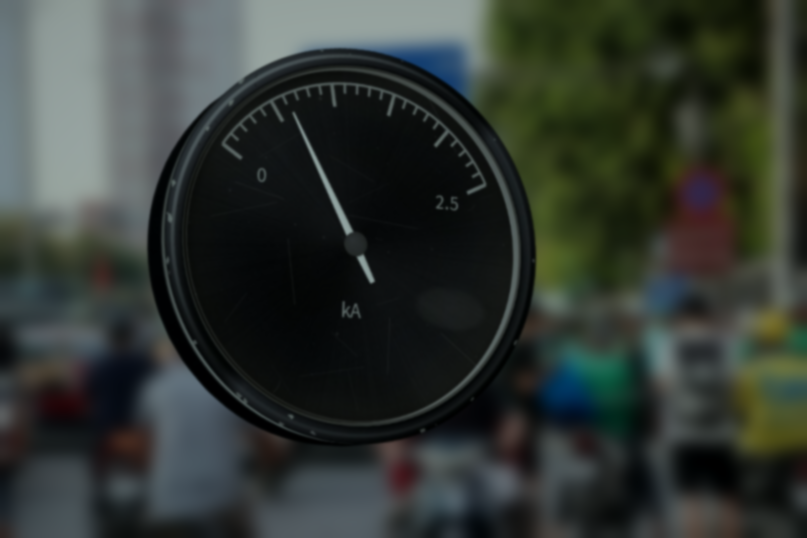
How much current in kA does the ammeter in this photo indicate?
0.6 kA
